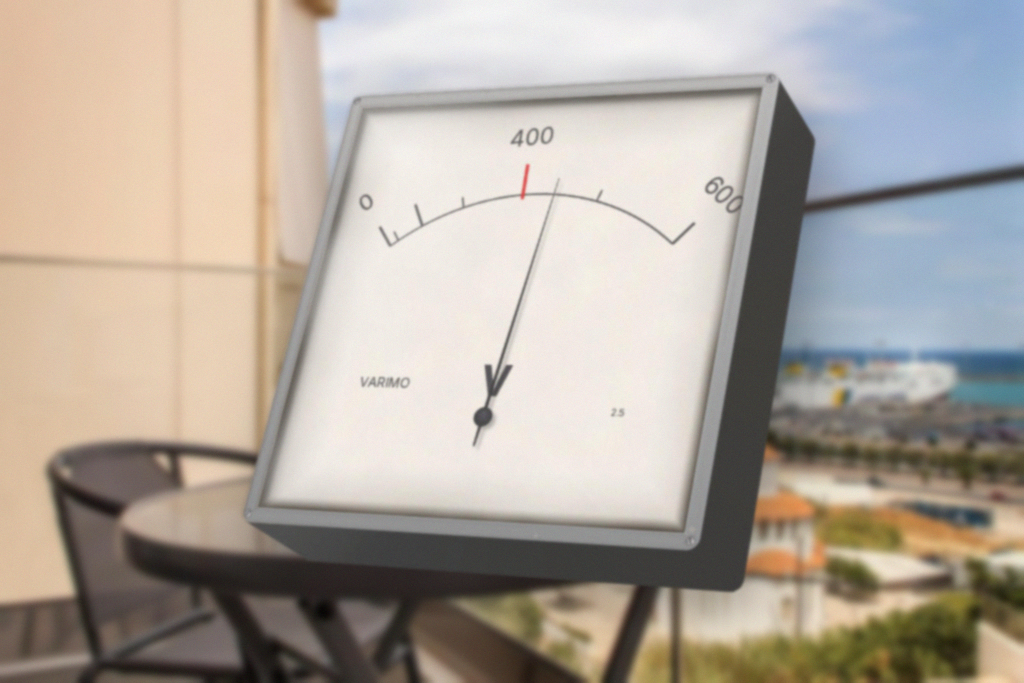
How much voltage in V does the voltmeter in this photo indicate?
450 V
